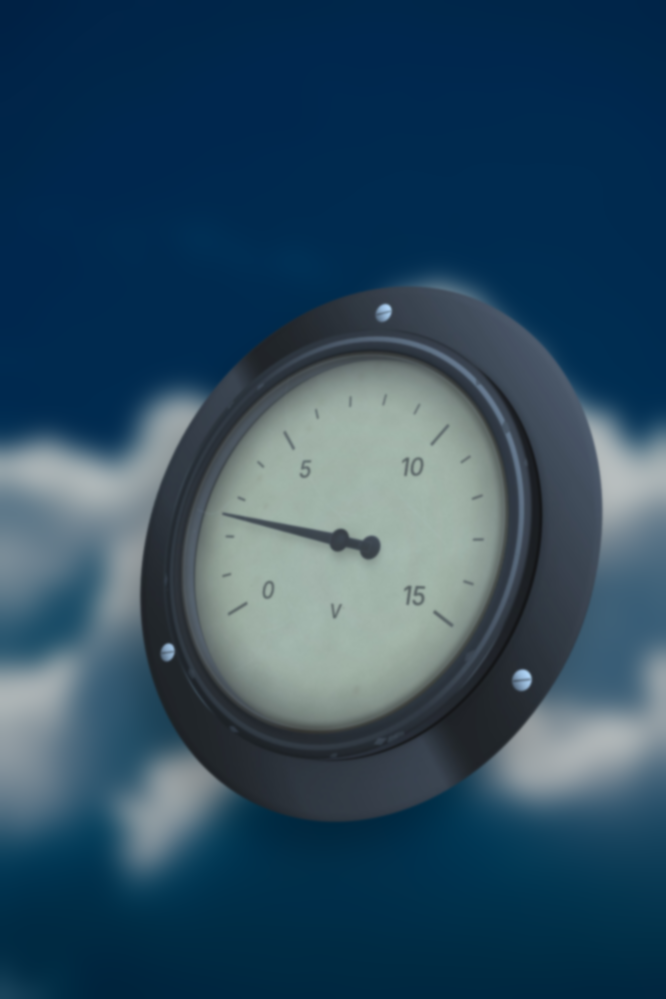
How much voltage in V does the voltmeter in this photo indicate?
2.5 V
